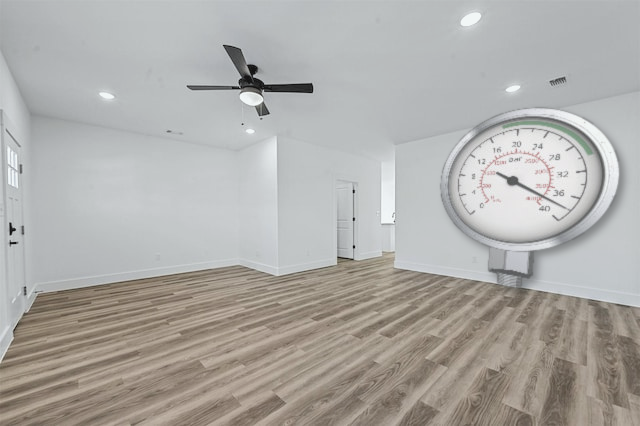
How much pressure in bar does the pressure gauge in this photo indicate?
38 bar
